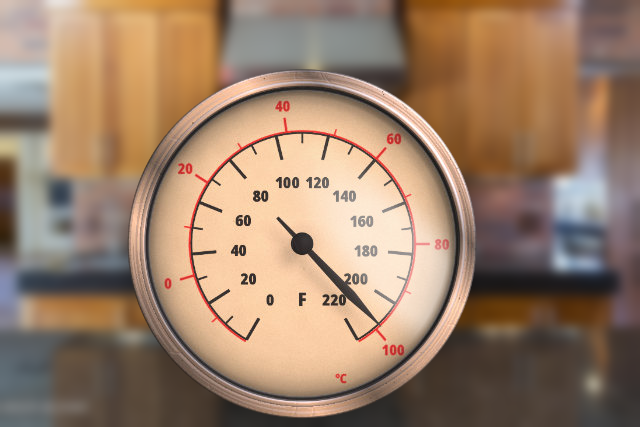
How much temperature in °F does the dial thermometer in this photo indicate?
210 °F
